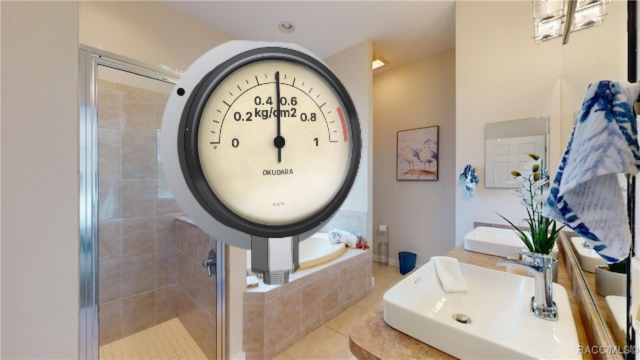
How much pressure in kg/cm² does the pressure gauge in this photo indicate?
0.5 kg/cm²
